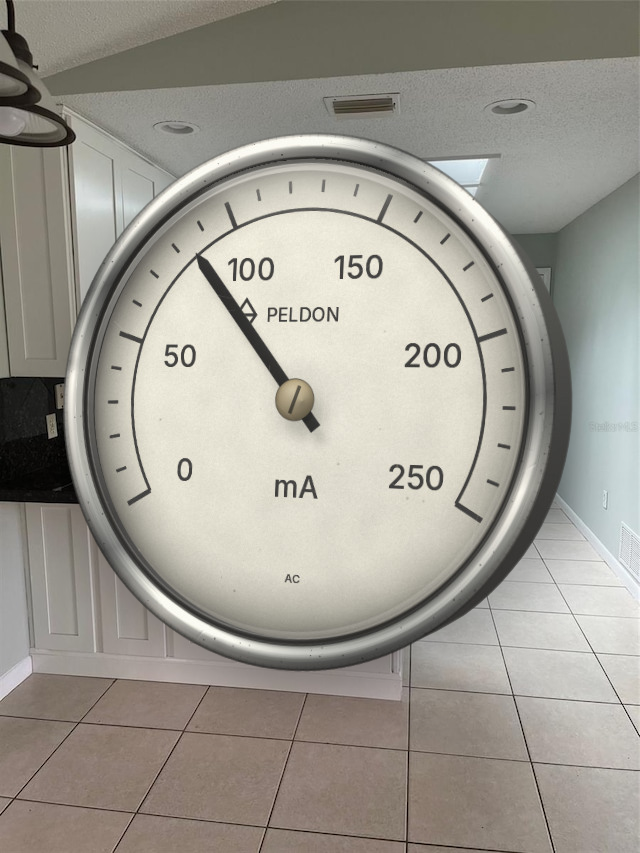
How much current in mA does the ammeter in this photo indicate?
85 mA
